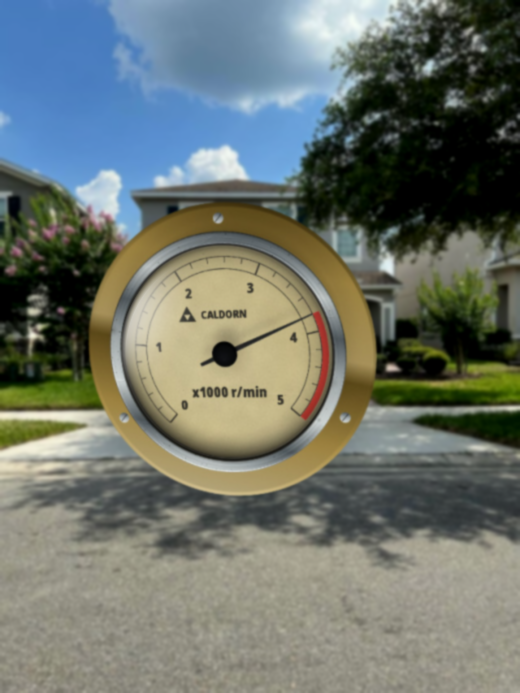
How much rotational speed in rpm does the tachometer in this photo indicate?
3800 rpm
